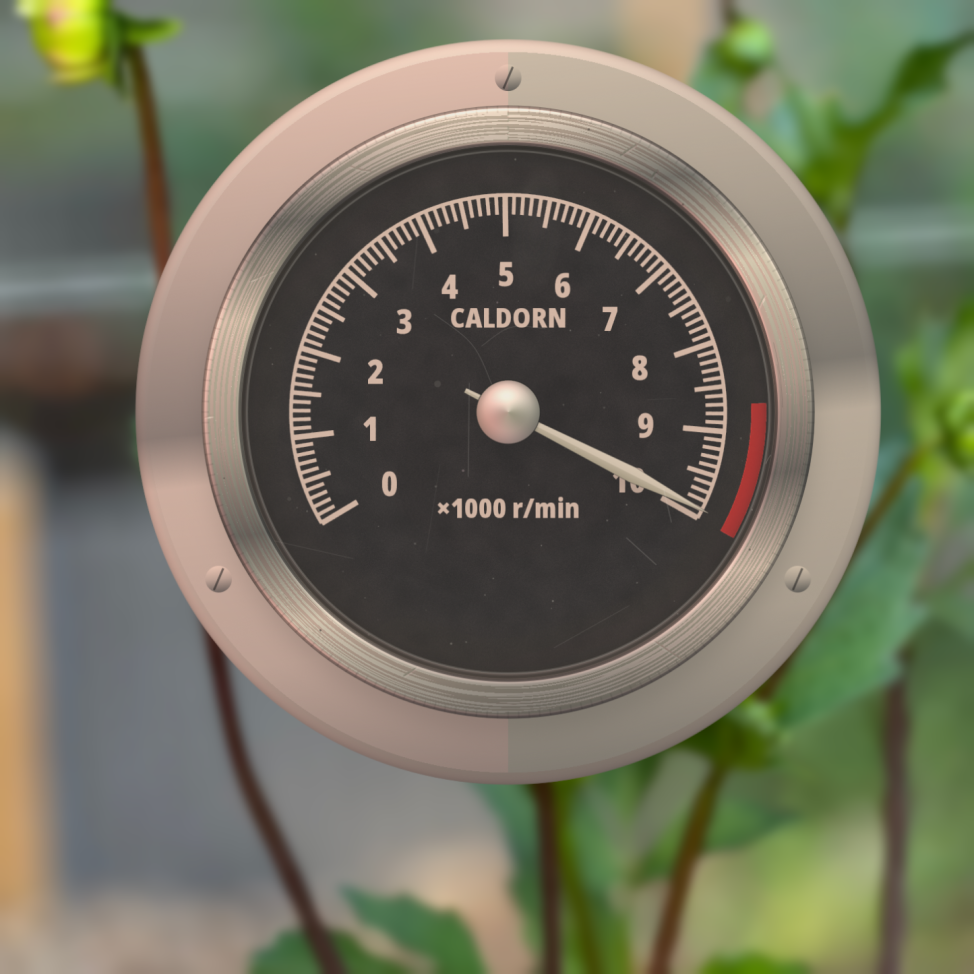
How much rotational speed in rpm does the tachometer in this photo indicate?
9900 rpm
